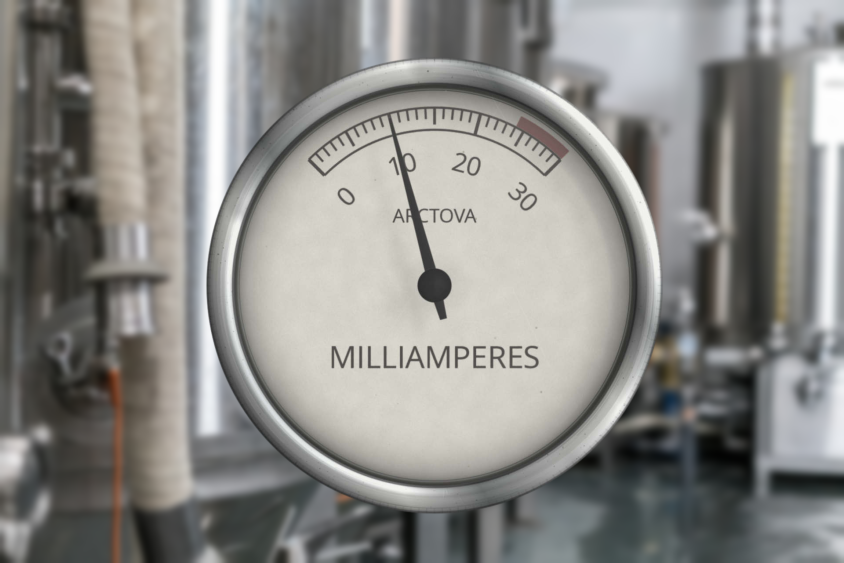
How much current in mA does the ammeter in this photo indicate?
10 mA
